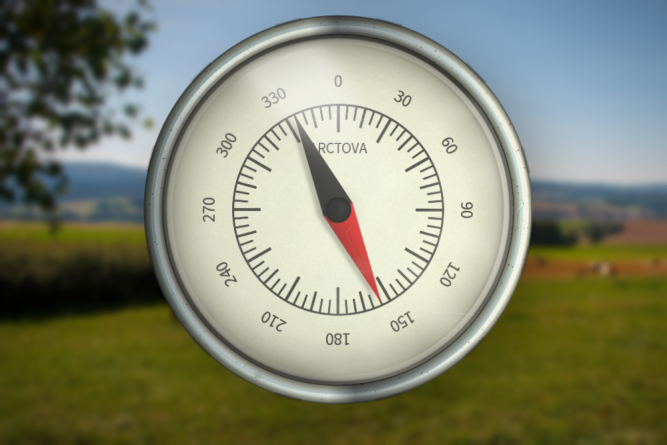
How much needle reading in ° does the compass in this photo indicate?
155 °
